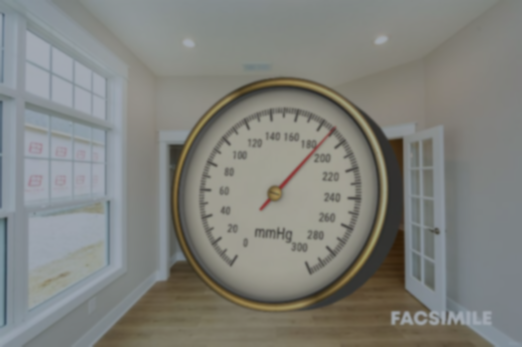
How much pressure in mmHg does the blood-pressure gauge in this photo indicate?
190 mmHg
